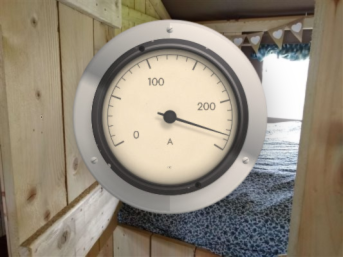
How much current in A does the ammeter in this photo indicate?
235 A
